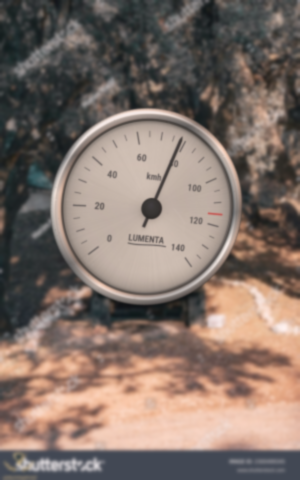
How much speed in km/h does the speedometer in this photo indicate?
77.5 km/h
